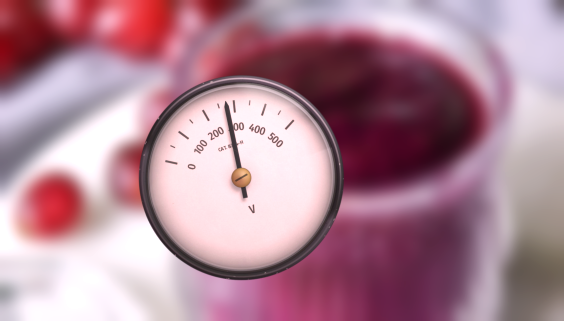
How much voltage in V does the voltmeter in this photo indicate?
275 V
